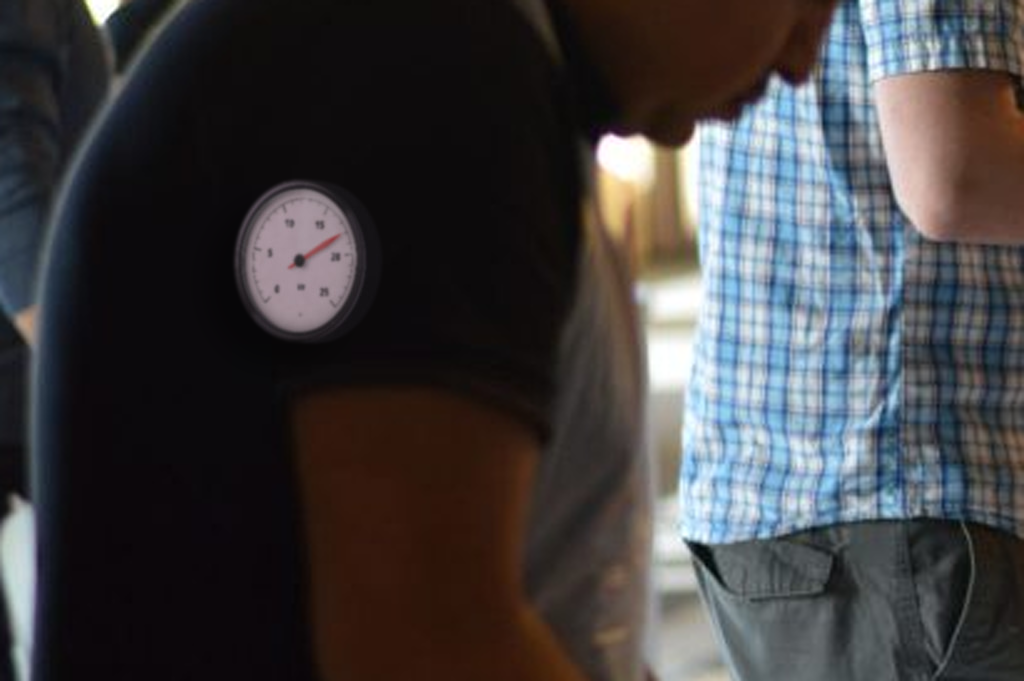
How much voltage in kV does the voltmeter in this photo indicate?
18 kV
